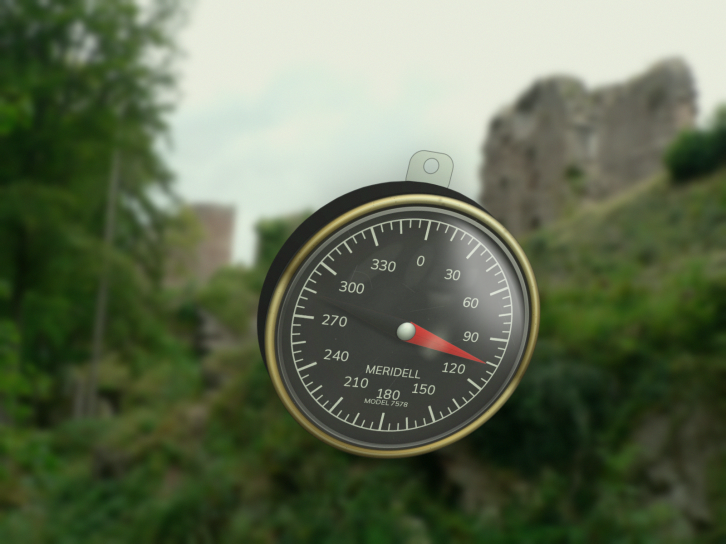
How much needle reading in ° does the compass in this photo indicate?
105 °
